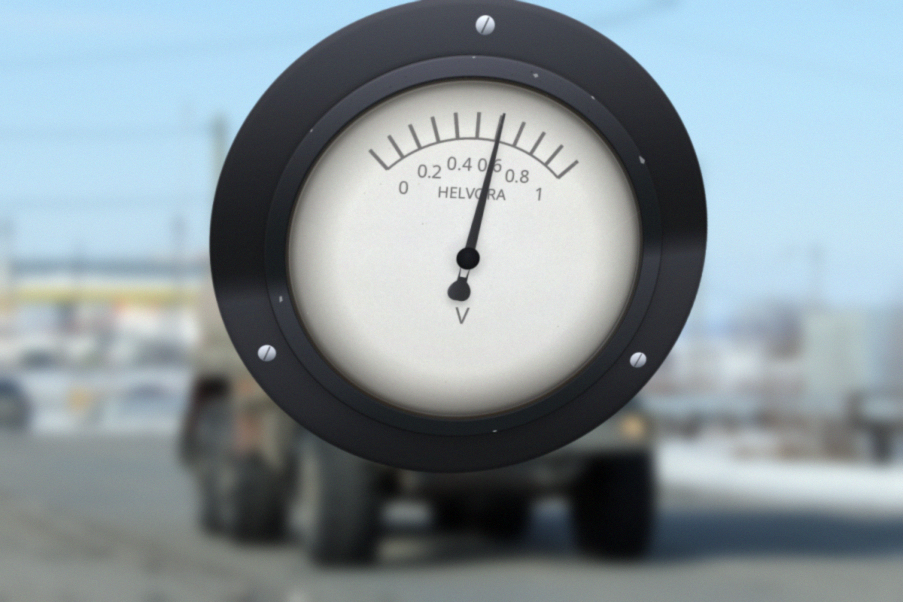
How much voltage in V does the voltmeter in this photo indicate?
0.6 V
